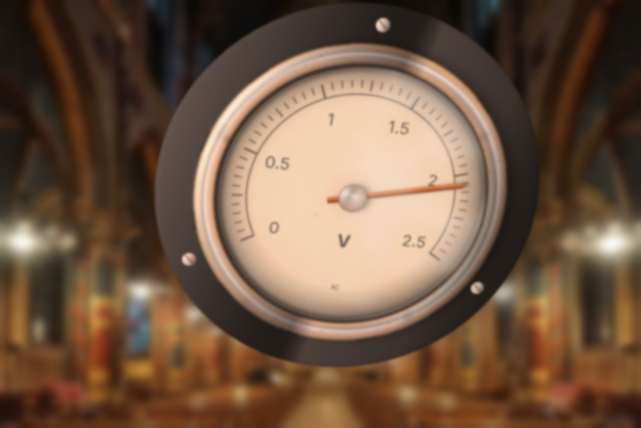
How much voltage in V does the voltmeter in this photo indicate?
2.05 V
